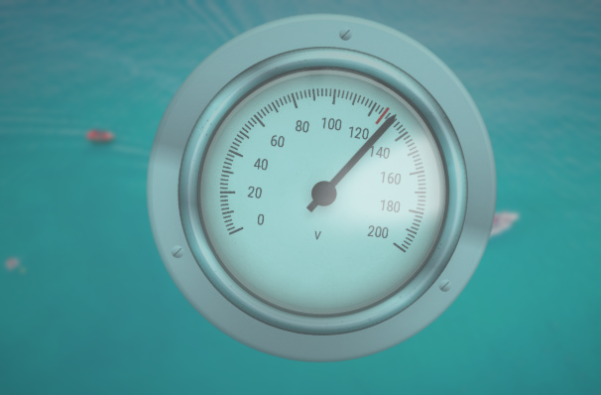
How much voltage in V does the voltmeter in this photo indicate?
130 V
